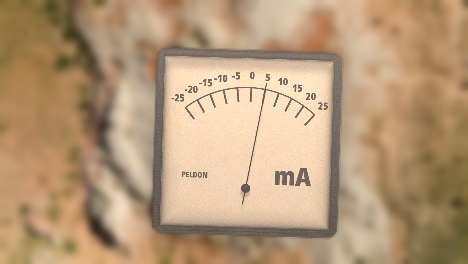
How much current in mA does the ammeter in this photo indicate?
5 mA
